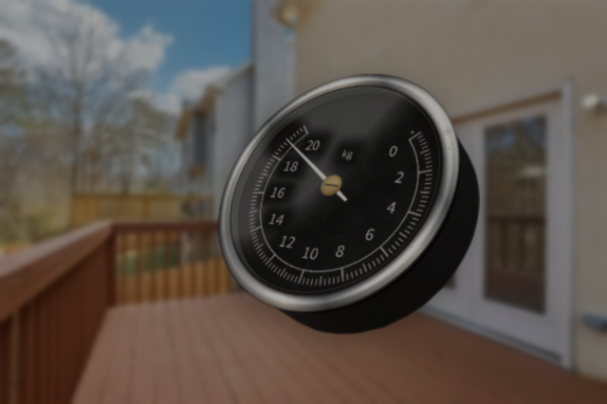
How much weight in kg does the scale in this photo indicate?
19 kg
